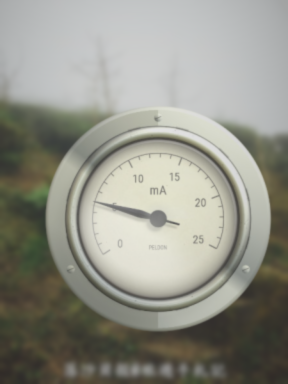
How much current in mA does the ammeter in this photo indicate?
5 mA
